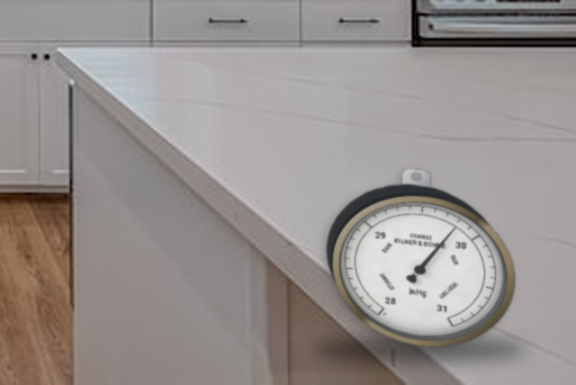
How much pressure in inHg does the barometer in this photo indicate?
29.8 inHg
